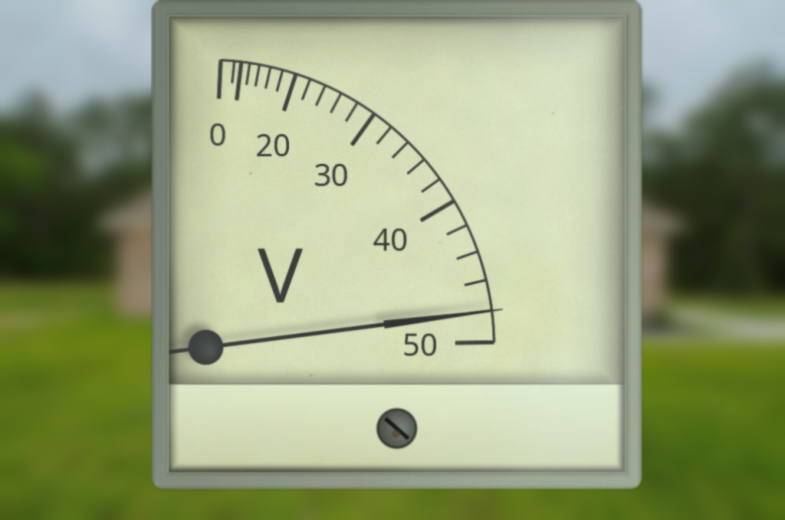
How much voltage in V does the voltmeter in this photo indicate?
48 V
